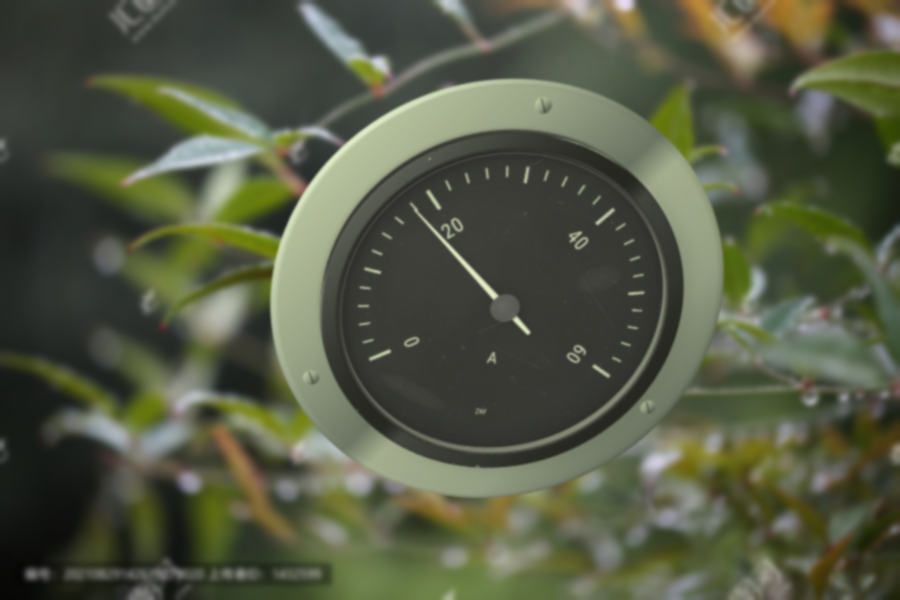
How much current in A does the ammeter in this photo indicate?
18 A
